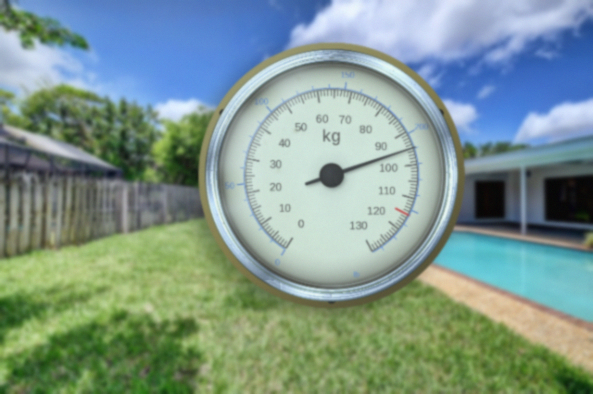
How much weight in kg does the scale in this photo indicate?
95 kg
